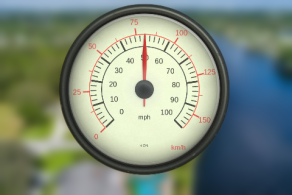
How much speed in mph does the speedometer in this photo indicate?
50 mph
